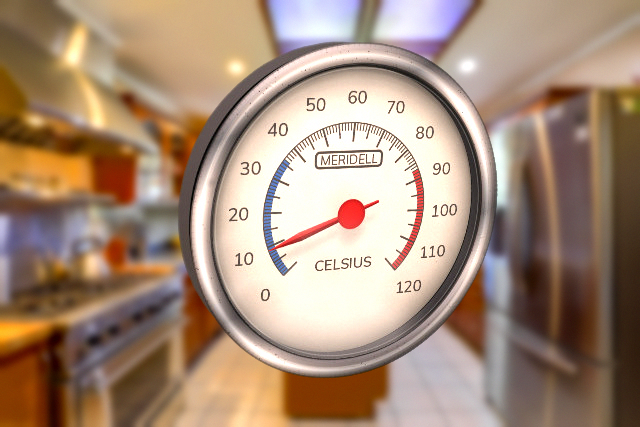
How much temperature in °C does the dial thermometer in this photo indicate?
10 °C
